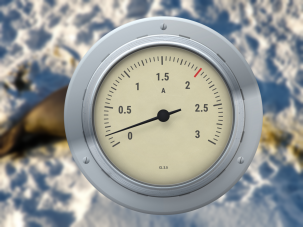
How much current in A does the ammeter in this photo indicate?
0.15 A
